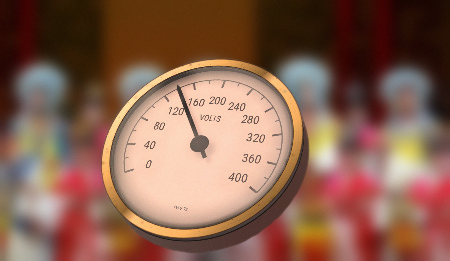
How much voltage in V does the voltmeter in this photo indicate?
140 V
